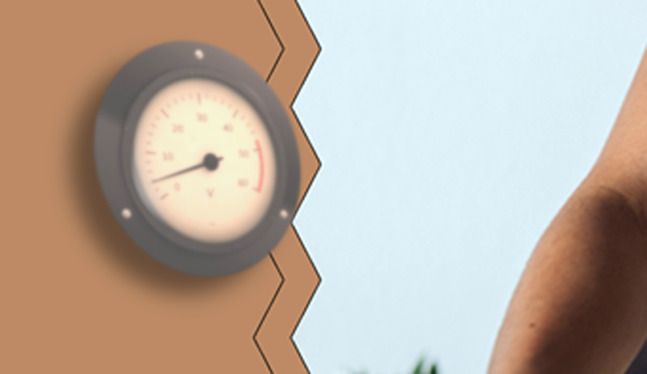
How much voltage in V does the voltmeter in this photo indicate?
4 V
